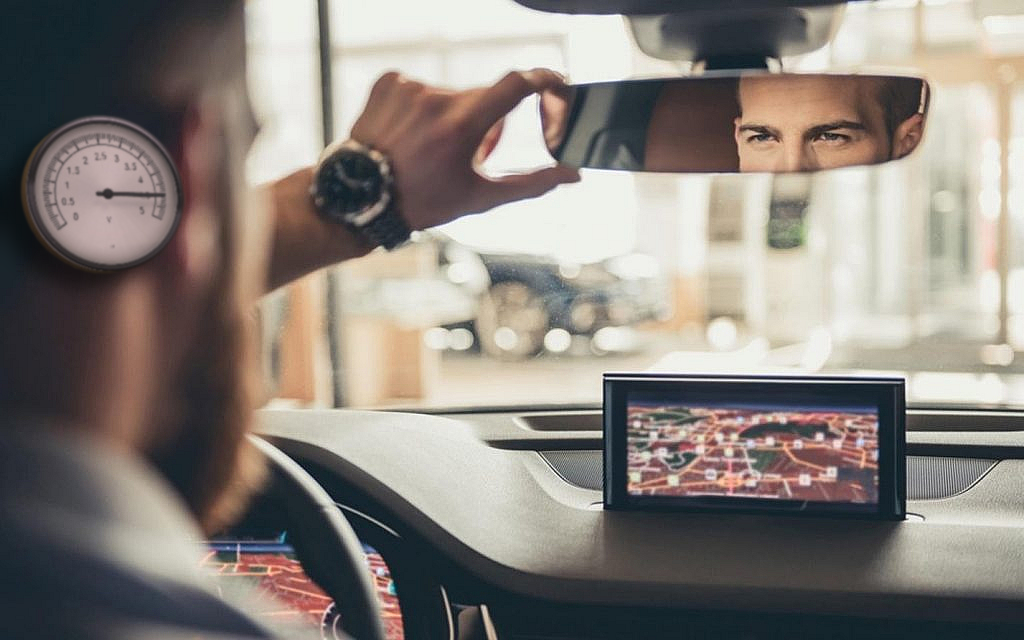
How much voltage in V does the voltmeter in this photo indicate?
4.5 V
